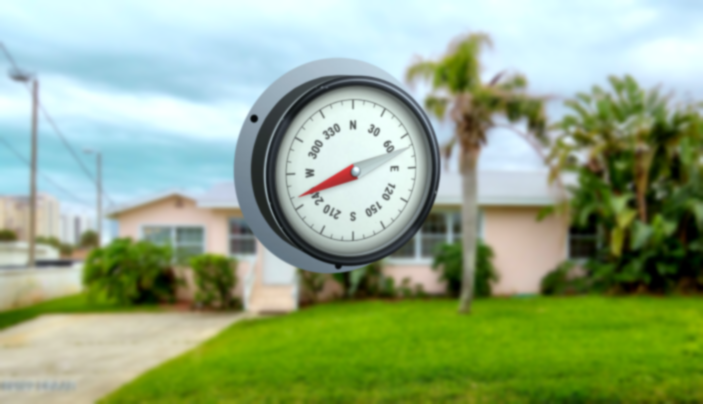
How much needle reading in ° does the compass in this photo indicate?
250 °
